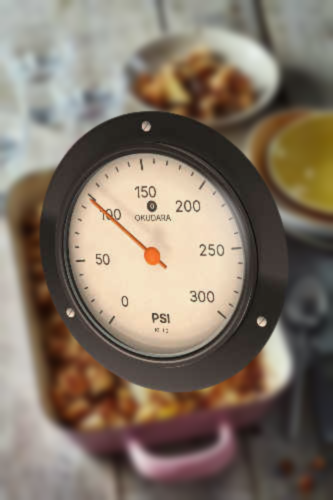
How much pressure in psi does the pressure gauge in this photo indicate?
100 psi
